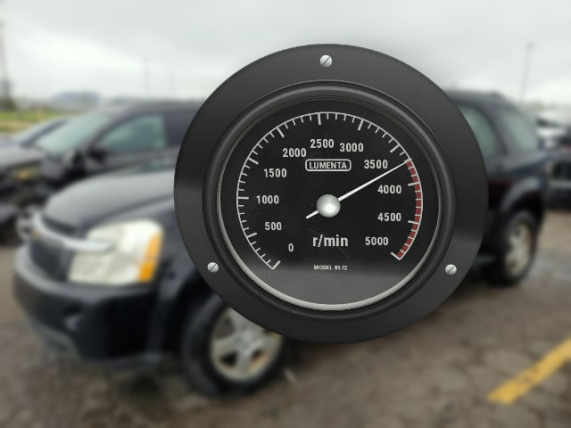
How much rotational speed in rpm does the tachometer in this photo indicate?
3700 rpm
